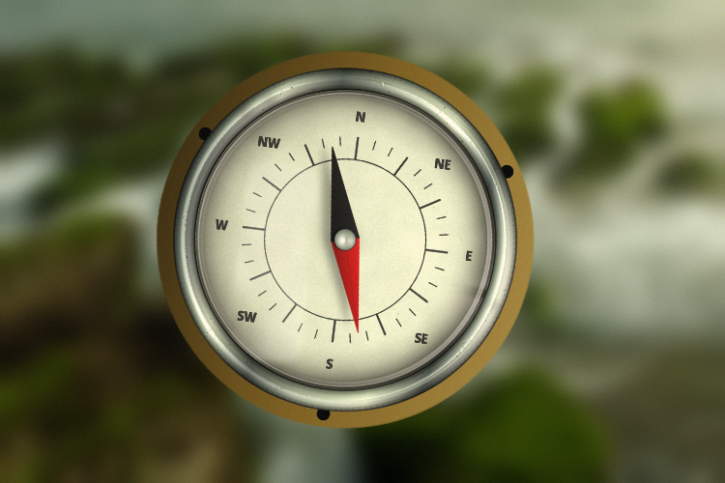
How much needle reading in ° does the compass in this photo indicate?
165 °
